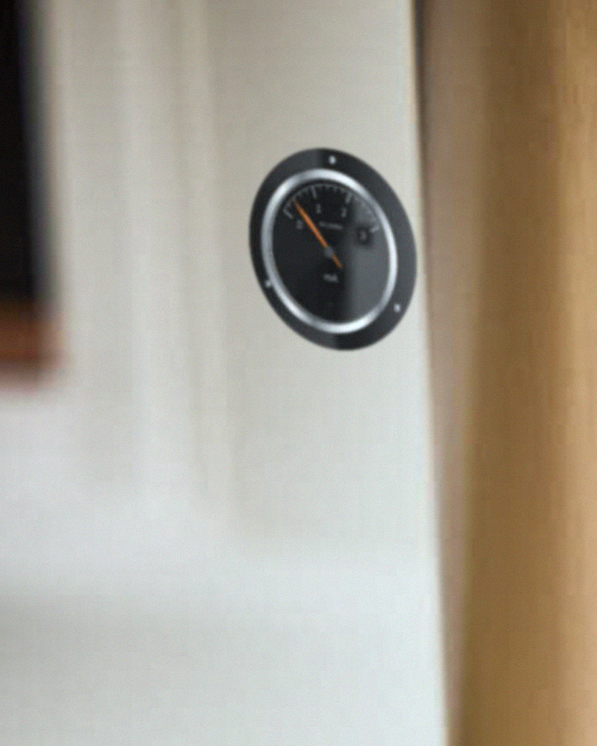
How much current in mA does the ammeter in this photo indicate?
0.4 mA
